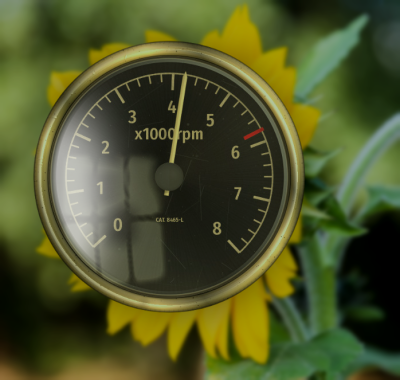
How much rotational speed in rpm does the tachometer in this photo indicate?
4200 rpm
